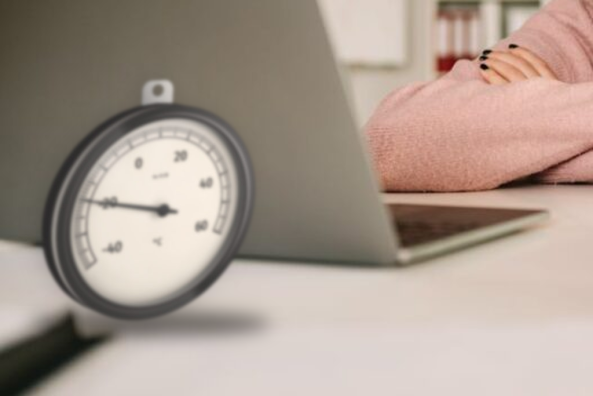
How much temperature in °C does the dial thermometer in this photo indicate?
-20 °C
